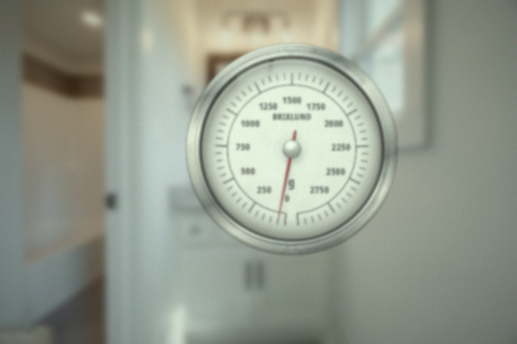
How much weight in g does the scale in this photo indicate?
50 g
